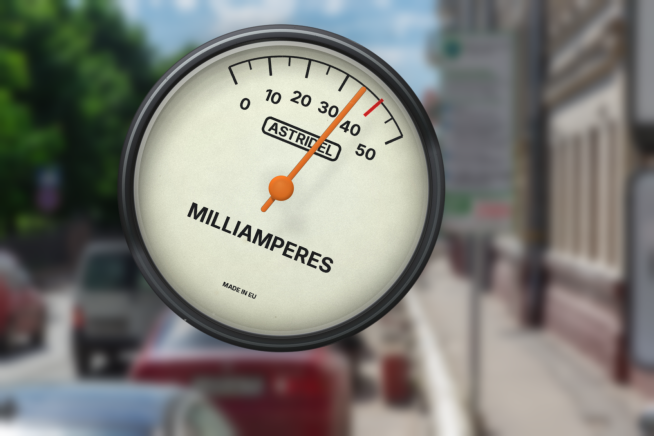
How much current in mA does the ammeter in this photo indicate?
35 mA
